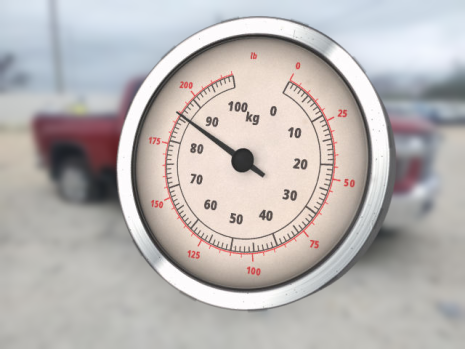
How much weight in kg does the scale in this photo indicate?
86 kg
